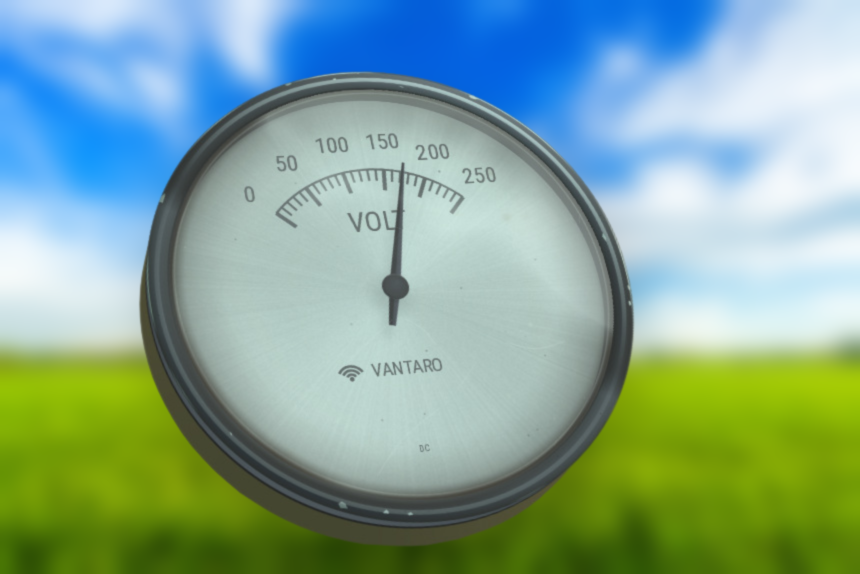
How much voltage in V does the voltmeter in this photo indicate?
170 V
